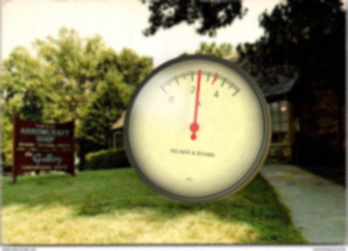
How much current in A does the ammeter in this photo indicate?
2.5 A
